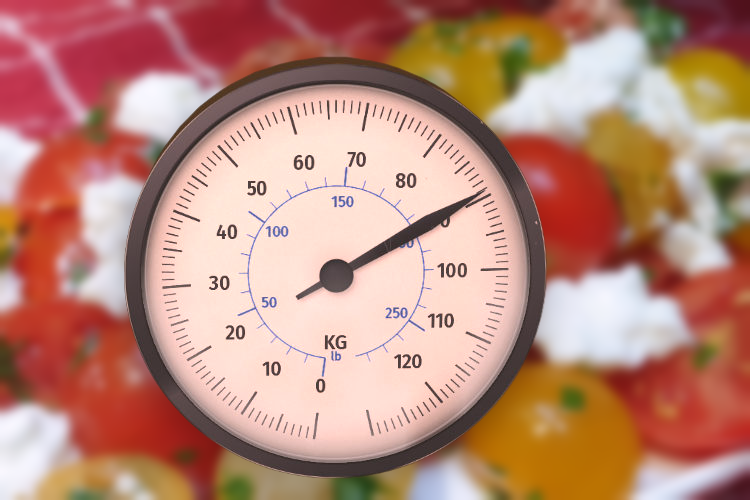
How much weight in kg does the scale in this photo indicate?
89 kg
